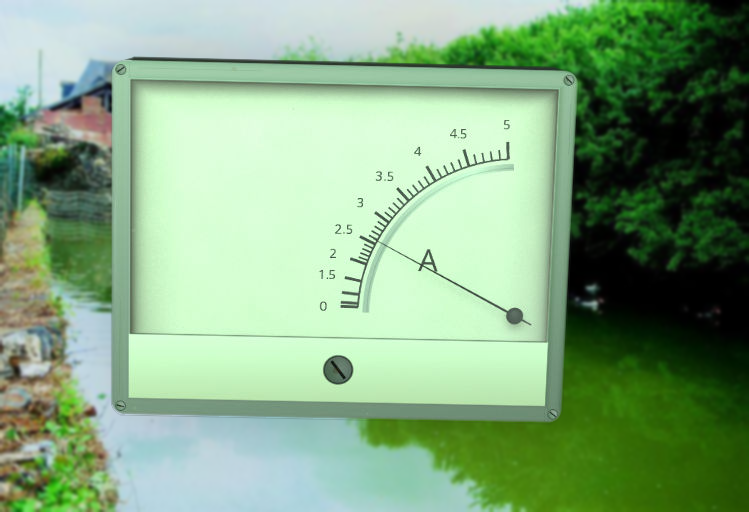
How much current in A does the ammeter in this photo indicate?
2.6 A
